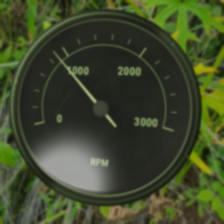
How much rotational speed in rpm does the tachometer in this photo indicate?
900 rpm
